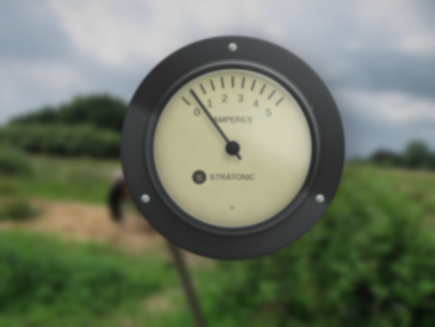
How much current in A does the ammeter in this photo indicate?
0.5 A
